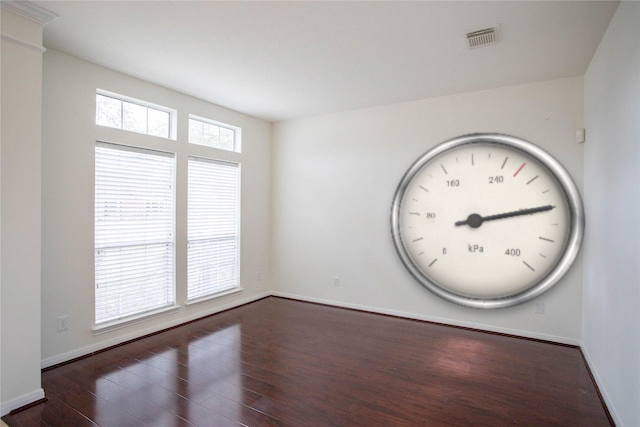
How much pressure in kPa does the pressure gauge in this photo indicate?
320 kPa
